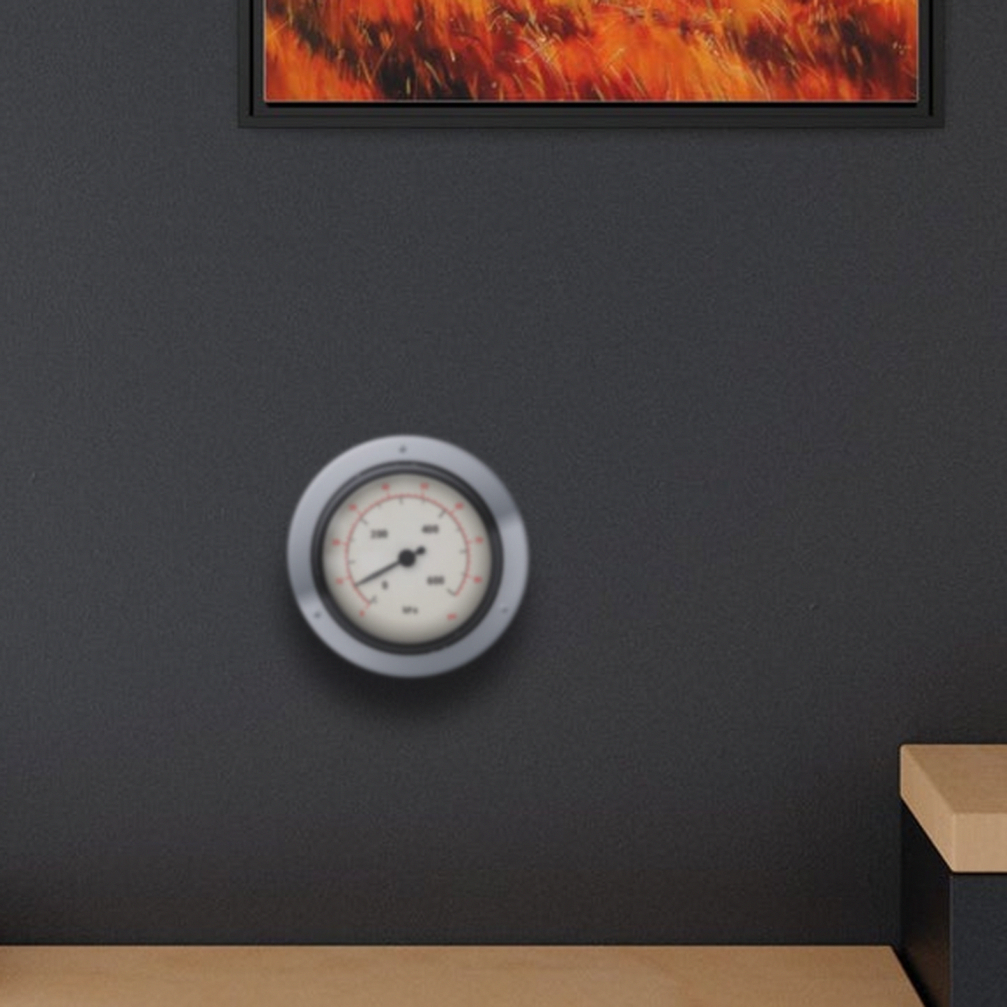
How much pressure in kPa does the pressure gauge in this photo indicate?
50 kPa
